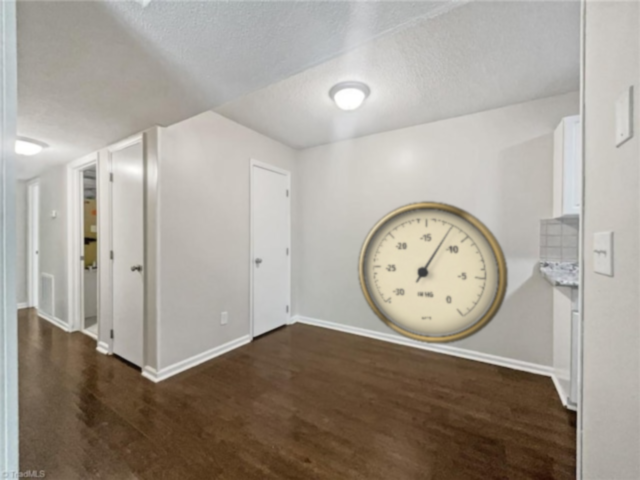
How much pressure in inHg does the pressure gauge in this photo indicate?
-12 inHg
